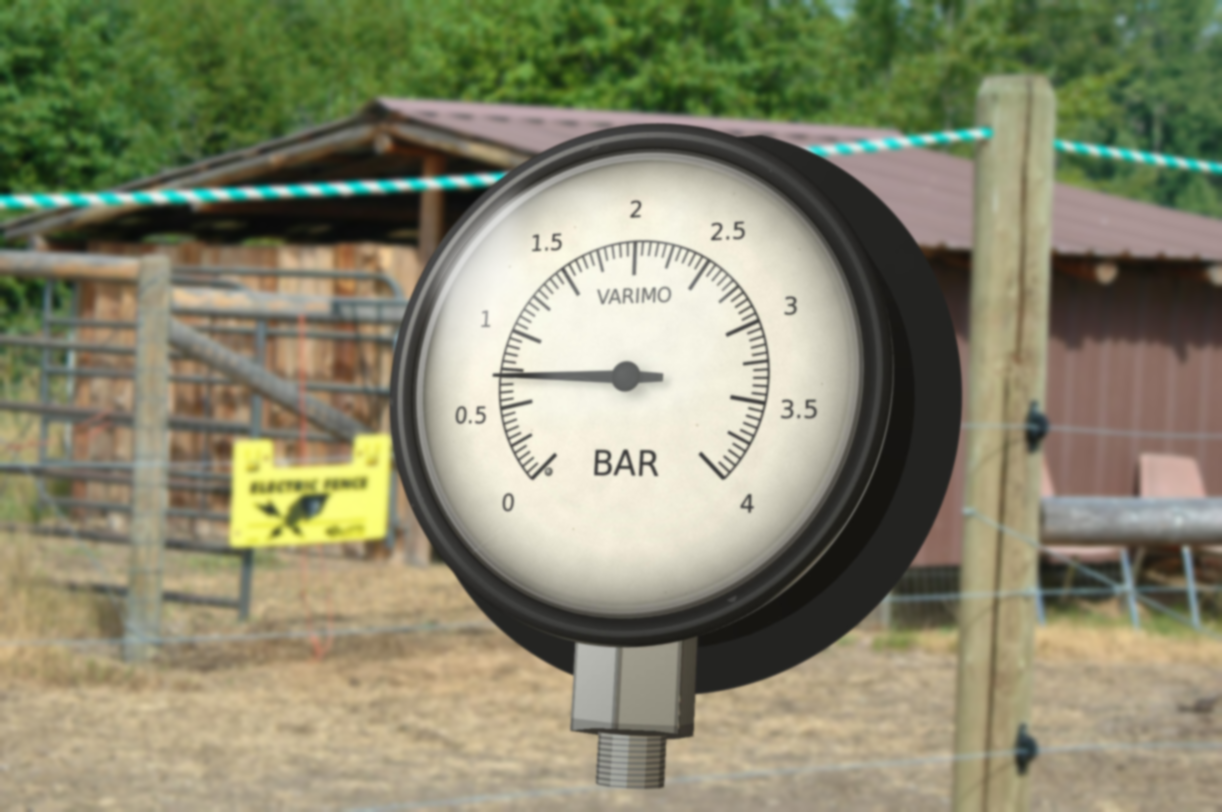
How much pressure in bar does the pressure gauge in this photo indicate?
0.7 bar
